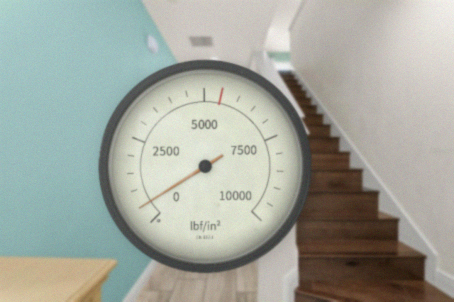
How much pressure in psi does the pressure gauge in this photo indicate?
500 psi
